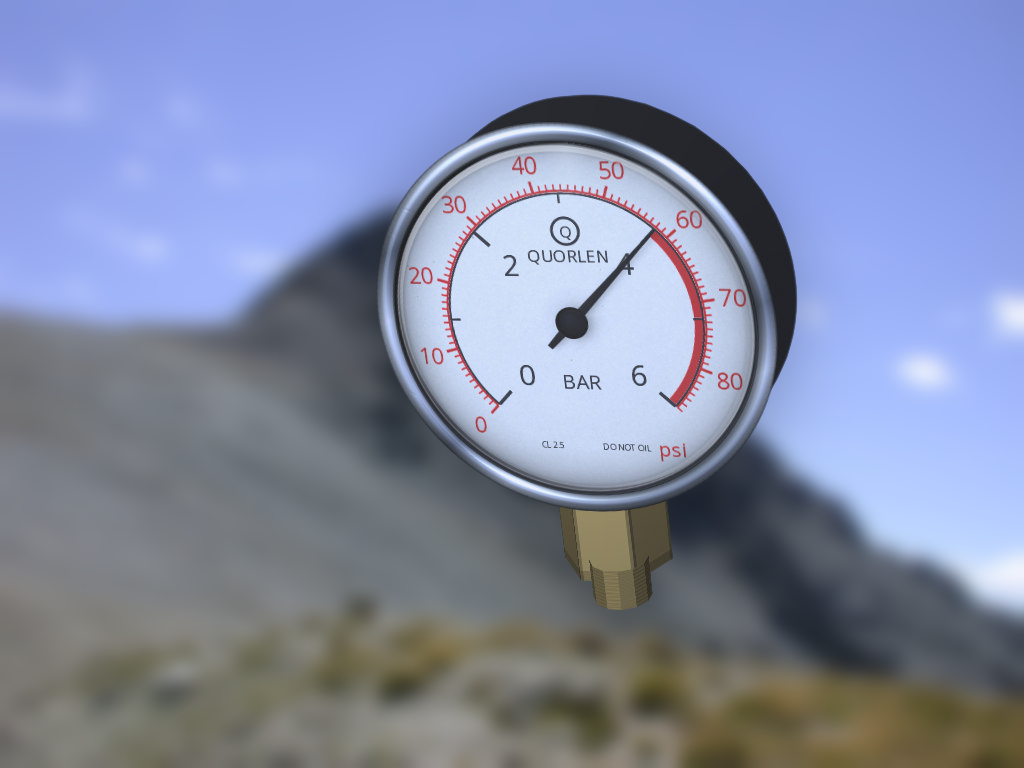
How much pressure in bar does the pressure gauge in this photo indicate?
4 bar
